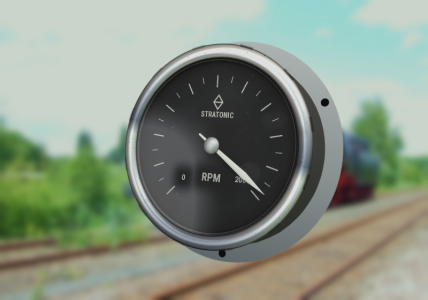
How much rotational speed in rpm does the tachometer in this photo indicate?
1950 rpm
